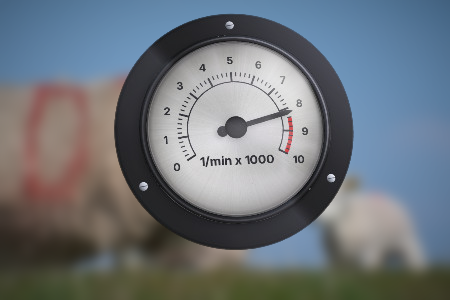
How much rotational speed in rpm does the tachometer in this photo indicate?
8200 rpm
